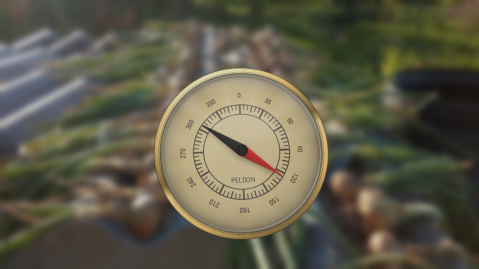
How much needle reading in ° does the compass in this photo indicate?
125 °
